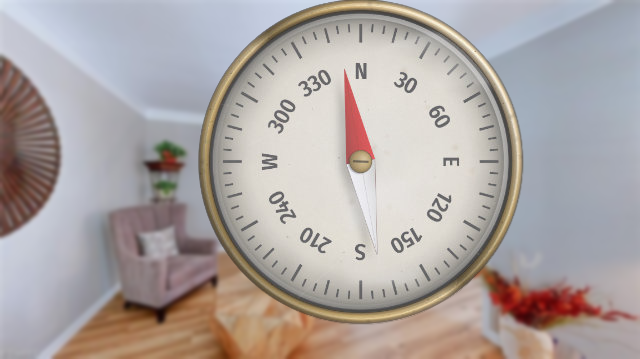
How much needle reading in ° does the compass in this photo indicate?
350 °
